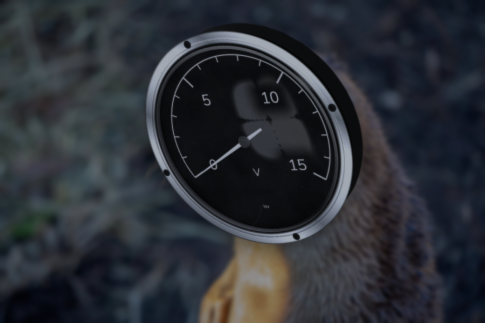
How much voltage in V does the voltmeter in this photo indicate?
0 V
